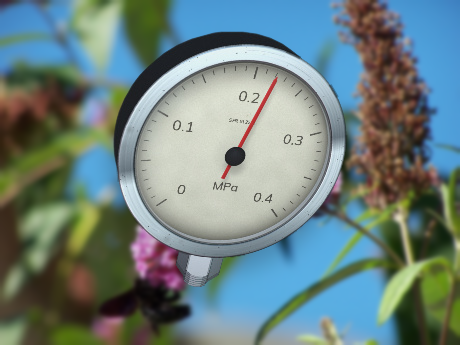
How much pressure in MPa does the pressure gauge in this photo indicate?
0.22 MPa
